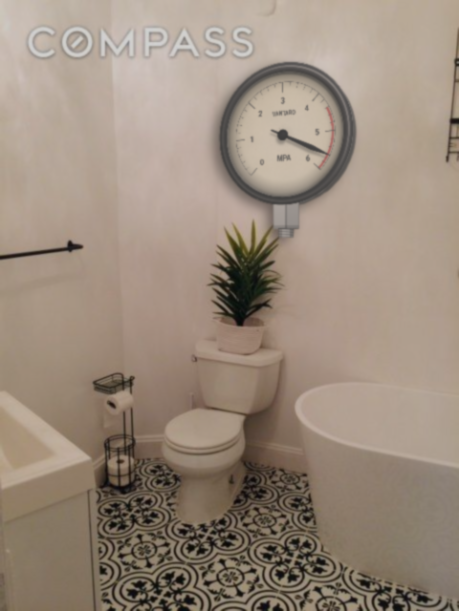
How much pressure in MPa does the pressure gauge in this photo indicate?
5.6 MPa
